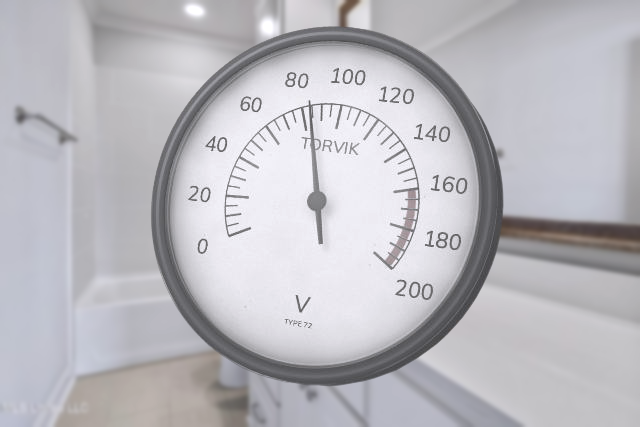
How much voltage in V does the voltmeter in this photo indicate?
85 V
